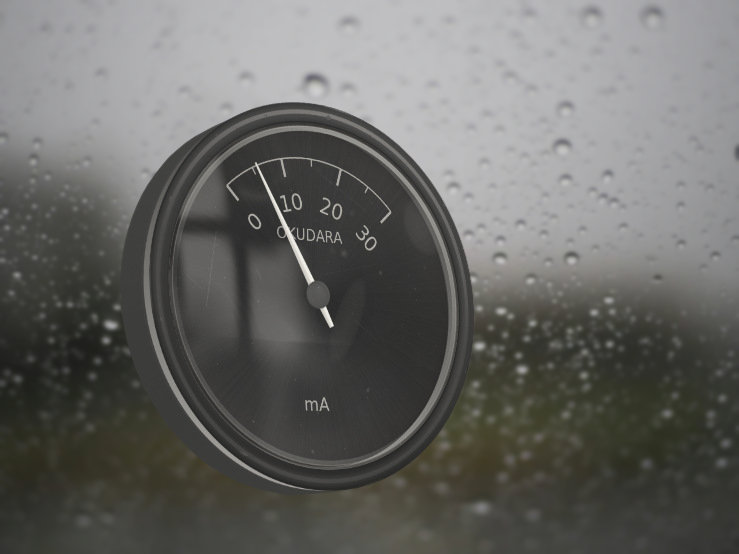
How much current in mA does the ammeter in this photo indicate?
5 mA
